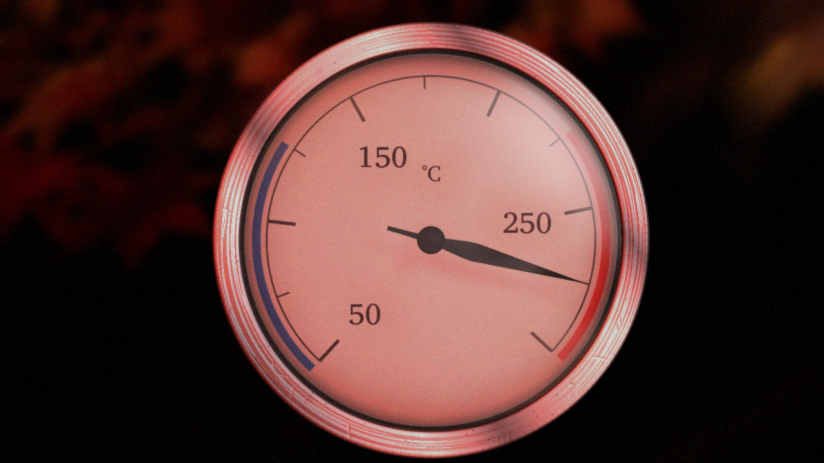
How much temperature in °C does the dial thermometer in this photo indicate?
275 °C
